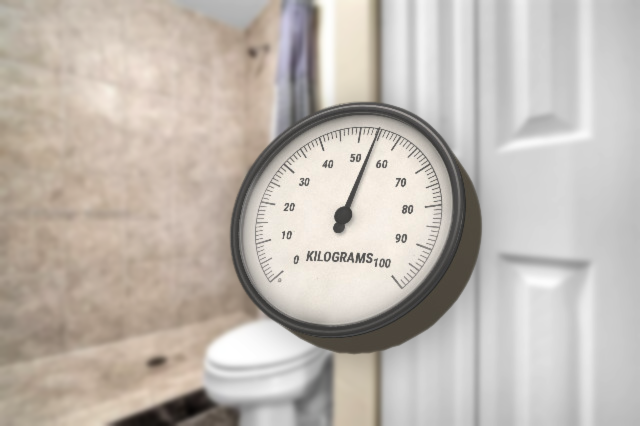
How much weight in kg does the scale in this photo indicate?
55 kg
